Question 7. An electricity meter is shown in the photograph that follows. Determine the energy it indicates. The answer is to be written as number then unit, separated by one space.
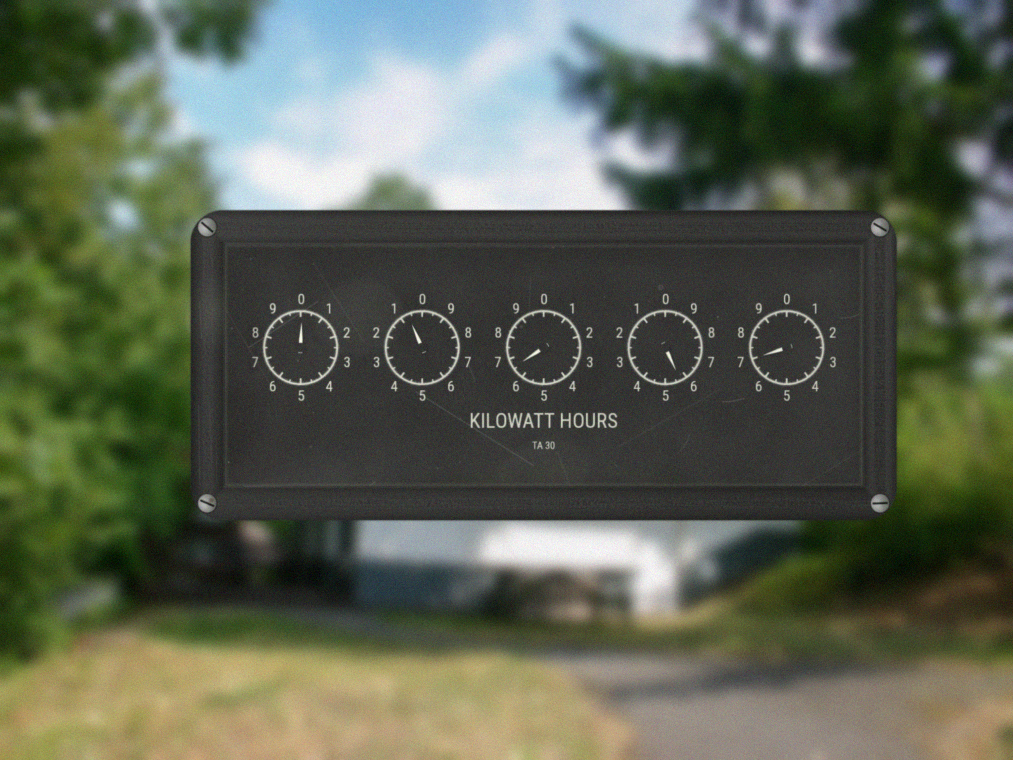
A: 657 kWh
